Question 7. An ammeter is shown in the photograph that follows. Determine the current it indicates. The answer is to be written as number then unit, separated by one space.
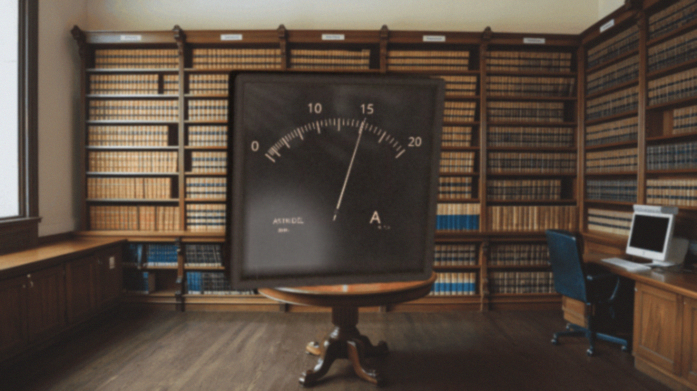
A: 15 A
